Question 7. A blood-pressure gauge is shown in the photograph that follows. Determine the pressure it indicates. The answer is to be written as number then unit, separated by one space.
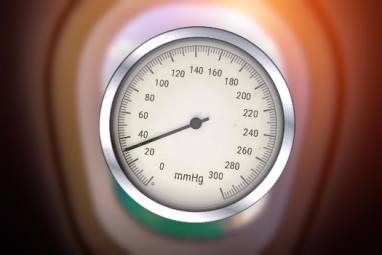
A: 30 mmHg
